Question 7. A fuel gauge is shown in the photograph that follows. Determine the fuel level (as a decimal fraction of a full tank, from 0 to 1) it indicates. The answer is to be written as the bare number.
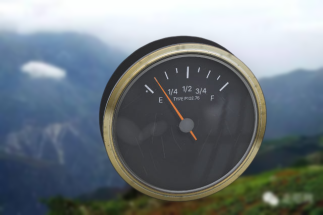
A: 0.125
